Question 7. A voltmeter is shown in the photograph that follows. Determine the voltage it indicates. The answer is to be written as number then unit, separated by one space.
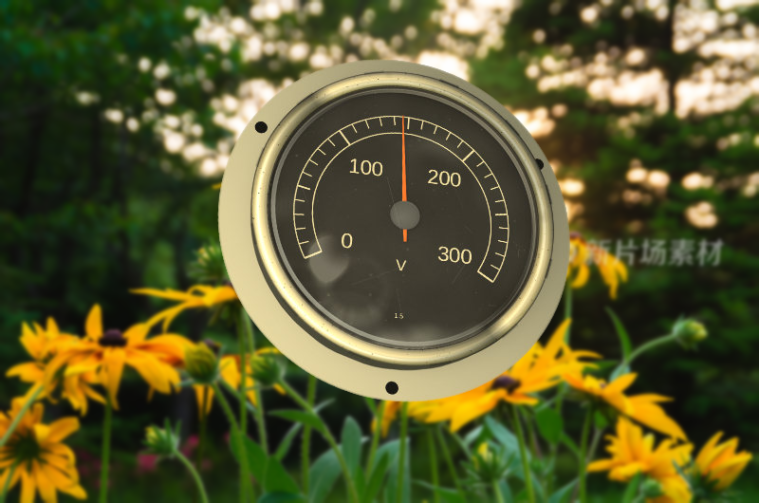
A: 145 V
